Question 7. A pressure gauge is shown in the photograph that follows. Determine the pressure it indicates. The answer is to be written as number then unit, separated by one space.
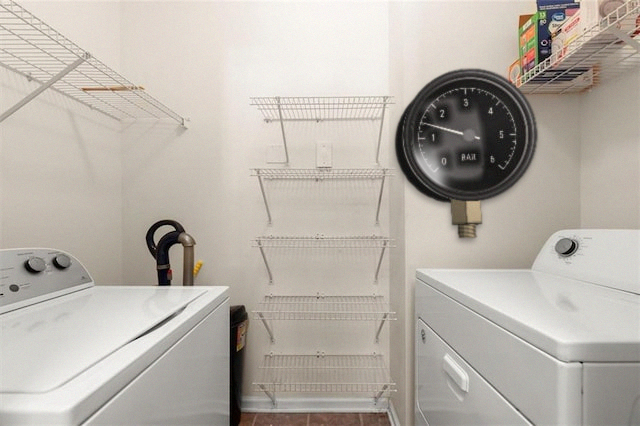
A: 1.4 bar
